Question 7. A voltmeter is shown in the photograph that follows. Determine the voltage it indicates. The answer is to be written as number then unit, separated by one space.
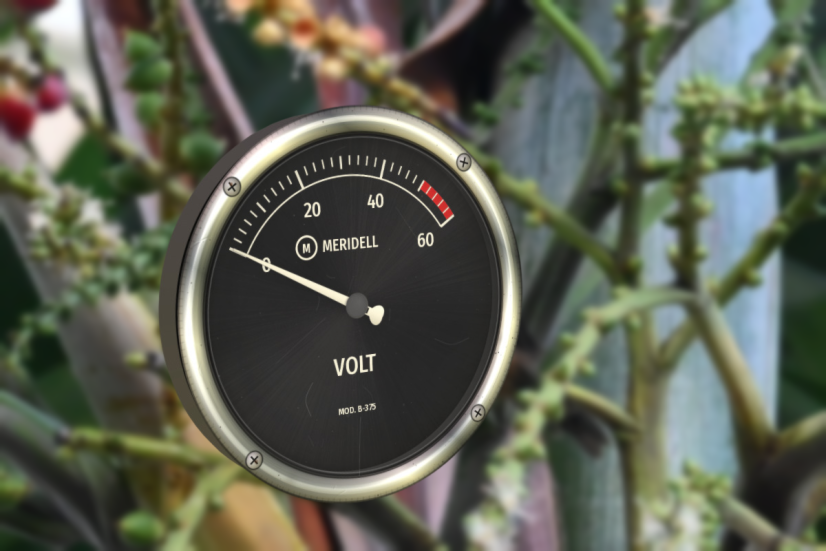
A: 0 V
